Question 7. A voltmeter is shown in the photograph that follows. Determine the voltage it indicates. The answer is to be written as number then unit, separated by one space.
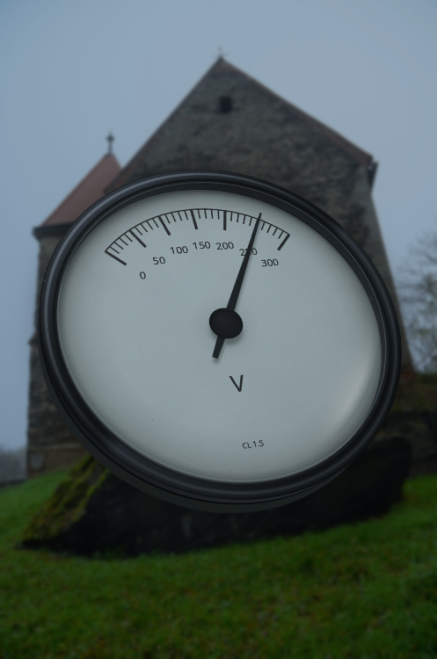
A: 250 V
